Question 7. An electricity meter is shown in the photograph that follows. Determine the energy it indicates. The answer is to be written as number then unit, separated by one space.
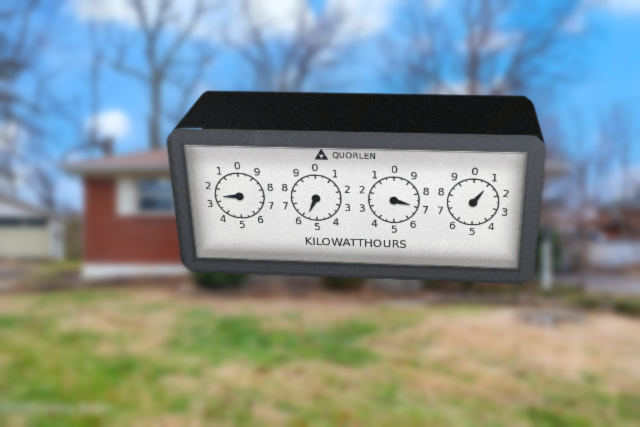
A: 2571 kWh
